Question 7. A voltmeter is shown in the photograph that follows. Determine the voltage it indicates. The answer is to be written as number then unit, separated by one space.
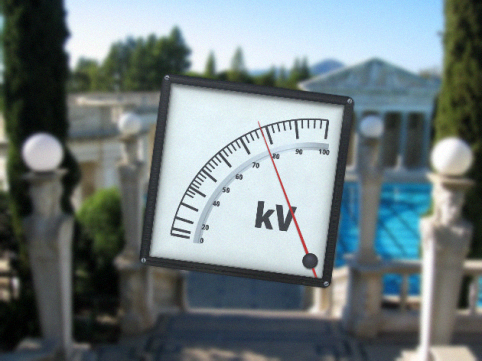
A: 78 kV
